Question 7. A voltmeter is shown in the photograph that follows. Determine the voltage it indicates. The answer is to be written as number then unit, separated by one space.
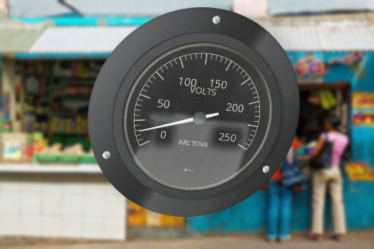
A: 15 V
